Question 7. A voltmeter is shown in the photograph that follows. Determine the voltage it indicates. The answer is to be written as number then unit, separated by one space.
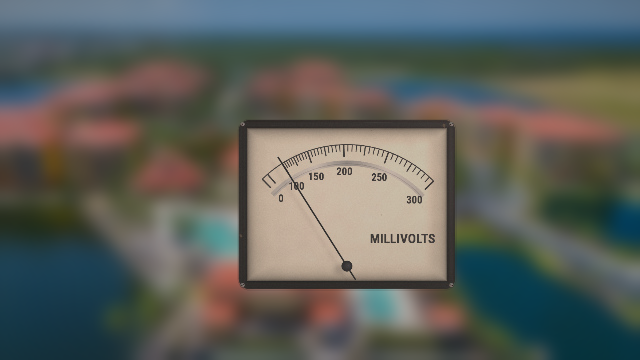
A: 100 mV
